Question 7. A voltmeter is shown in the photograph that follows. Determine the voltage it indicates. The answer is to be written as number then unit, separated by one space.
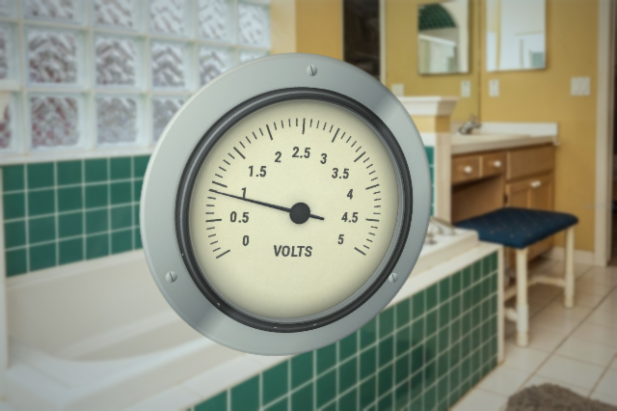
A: 0.9 V
